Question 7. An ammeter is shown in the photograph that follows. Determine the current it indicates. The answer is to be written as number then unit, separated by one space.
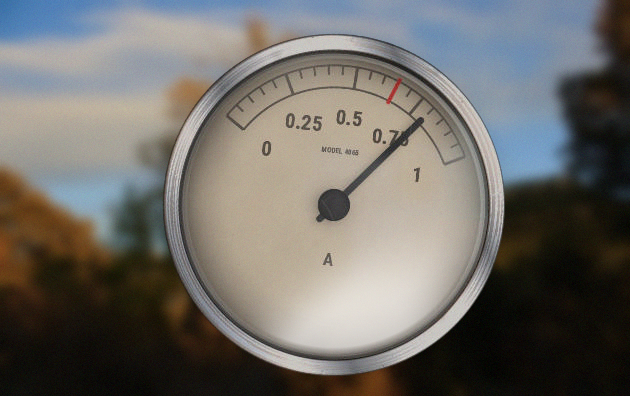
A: 0.8 A
